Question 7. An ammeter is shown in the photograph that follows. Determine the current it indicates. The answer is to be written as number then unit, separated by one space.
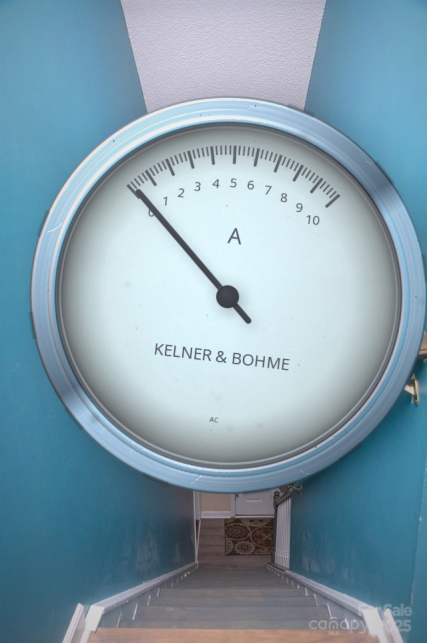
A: 0.2 A
